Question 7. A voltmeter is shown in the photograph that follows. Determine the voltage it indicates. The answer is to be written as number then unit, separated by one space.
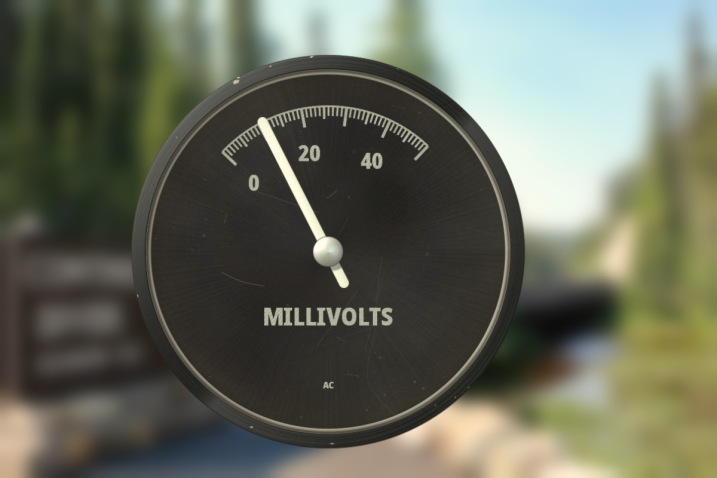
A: 11 mV
